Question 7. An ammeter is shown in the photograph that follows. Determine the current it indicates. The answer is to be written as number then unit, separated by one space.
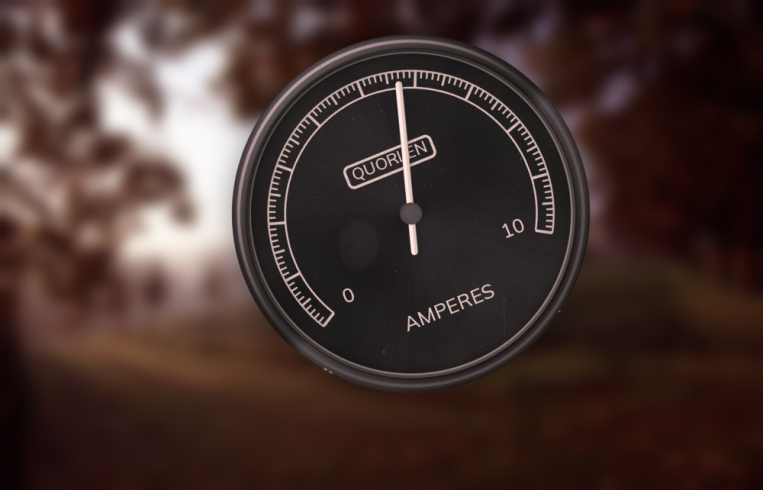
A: 5.7 A
